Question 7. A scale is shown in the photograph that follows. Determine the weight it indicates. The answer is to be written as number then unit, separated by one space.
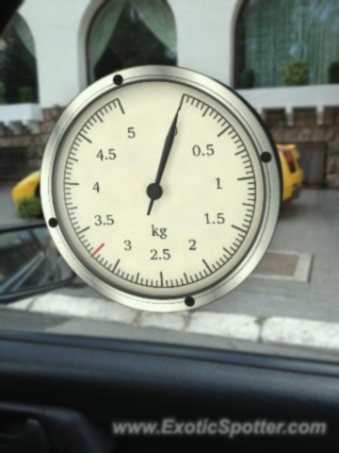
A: 0 kg
